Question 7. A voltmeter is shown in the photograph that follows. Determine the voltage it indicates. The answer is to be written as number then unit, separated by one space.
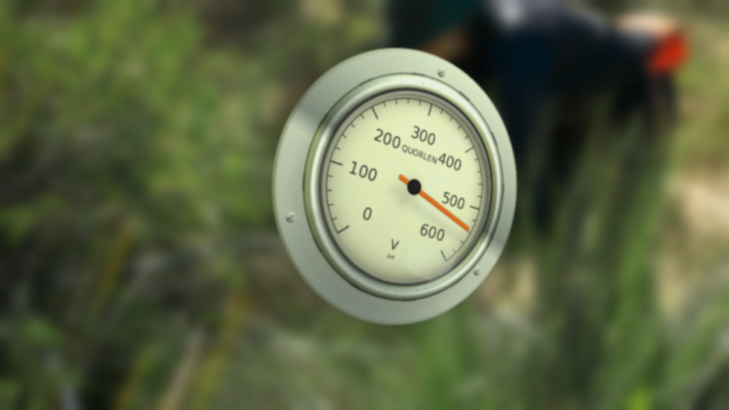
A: 540 V
